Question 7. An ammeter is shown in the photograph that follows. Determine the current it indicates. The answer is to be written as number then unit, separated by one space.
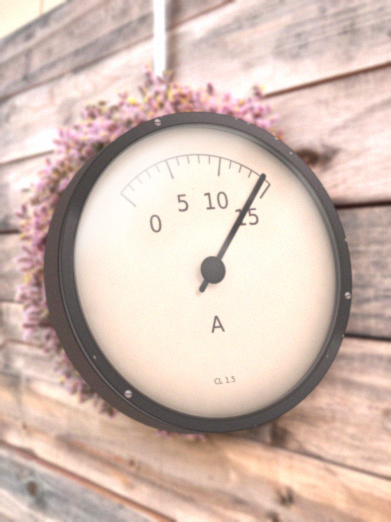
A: 14 A
